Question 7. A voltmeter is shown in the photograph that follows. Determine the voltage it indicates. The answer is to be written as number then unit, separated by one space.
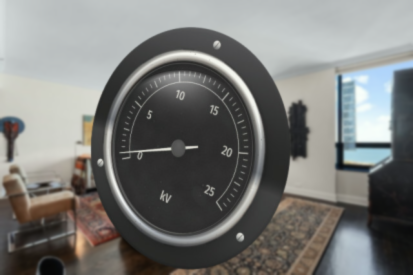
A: 0.5 kV
